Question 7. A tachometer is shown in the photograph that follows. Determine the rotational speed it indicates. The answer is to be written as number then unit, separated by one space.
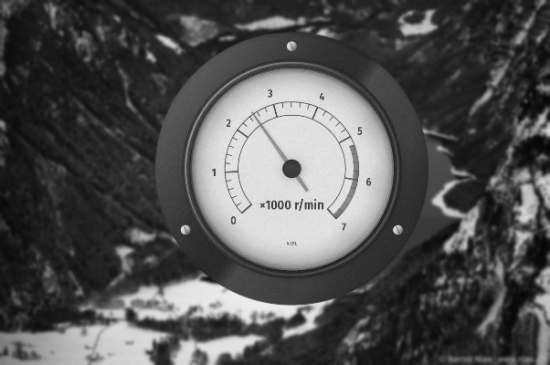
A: 2500 rpm
